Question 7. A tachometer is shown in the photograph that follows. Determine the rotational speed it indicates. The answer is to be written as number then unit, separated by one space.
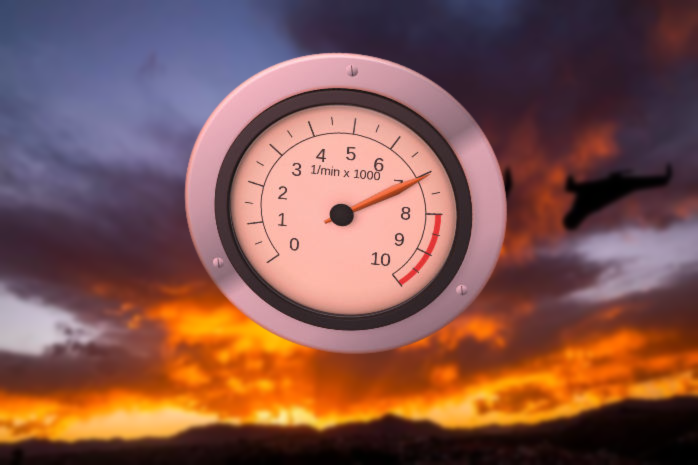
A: 7000 rpm
